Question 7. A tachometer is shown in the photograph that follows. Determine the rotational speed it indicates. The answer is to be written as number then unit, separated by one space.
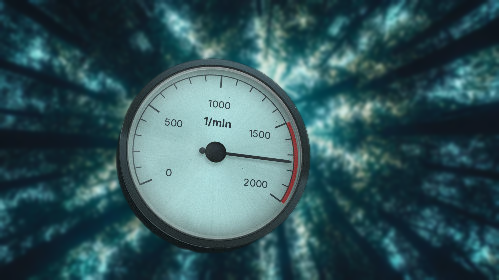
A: 1750 rpm
